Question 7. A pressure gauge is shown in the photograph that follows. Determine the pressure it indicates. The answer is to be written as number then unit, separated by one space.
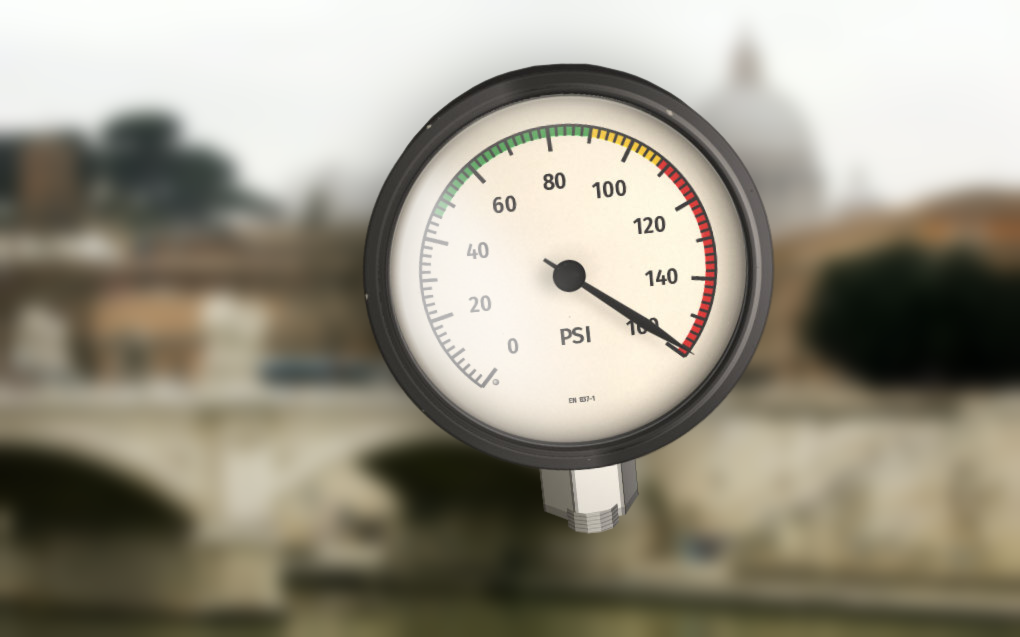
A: 158 psi
